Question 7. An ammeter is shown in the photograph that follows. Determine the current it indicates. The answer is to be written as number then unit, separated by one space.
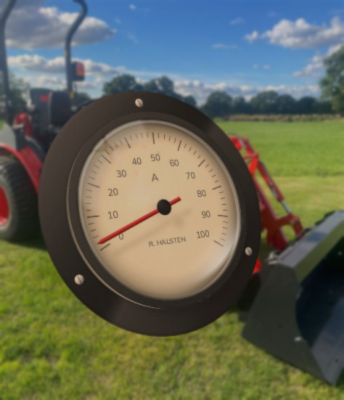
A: 2 A
